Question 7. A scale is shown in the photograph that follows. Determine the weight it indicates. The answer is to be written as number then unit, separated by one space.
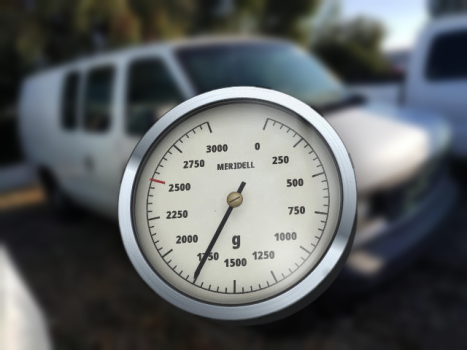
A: 1750 g
